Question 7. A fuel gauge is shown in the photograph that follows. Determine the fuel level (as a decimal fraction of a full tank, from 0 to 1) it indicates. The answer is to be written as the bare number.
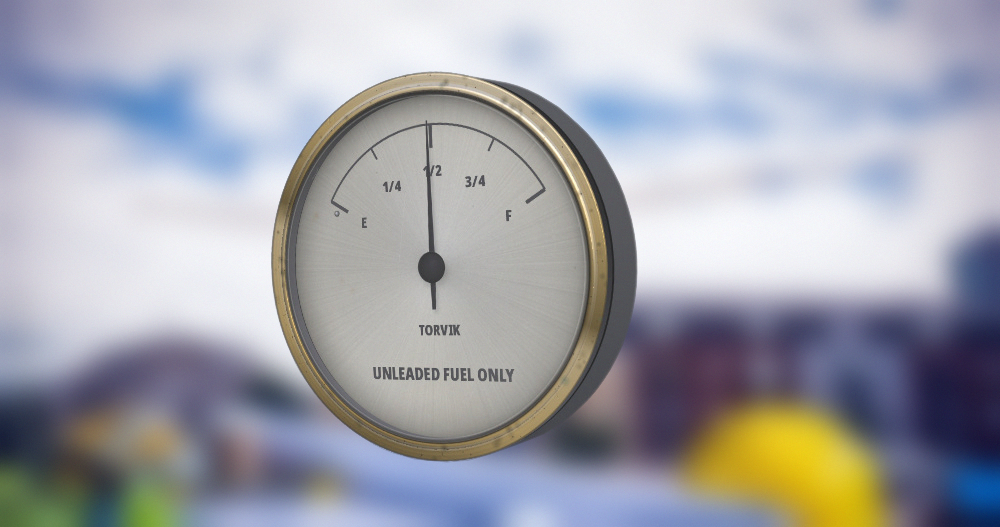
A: 0.5
